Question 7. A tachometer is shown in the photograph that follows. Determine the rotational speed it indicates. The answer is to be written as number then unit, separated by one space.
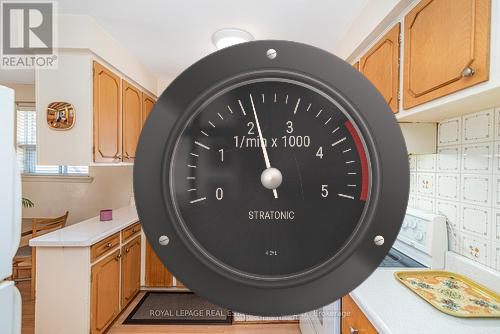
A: 2200 rpm
